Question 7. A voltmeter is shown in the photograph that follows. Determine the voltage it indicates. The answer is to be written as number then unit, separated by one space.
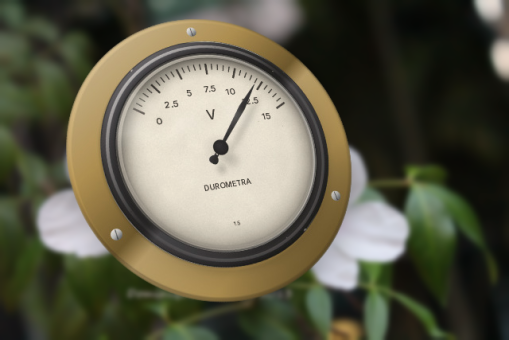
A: 12 V
